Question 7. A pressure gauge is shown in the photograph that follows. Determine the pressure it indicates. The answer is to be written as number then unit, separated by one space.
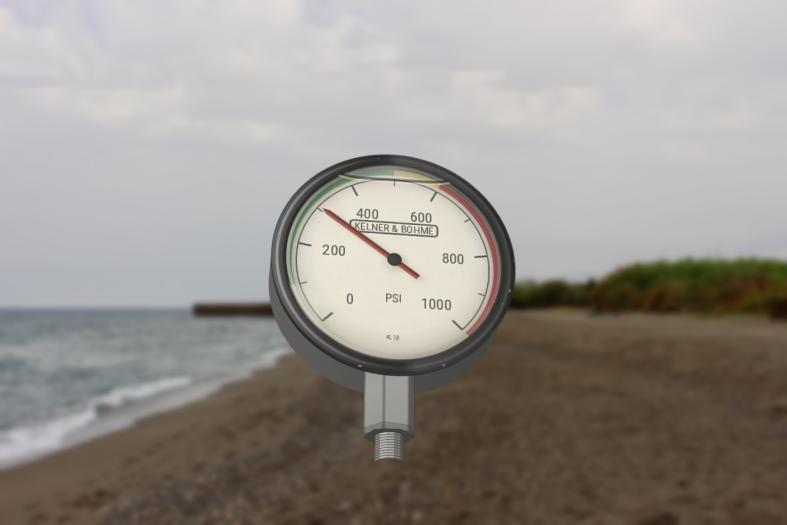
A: 300 psi
